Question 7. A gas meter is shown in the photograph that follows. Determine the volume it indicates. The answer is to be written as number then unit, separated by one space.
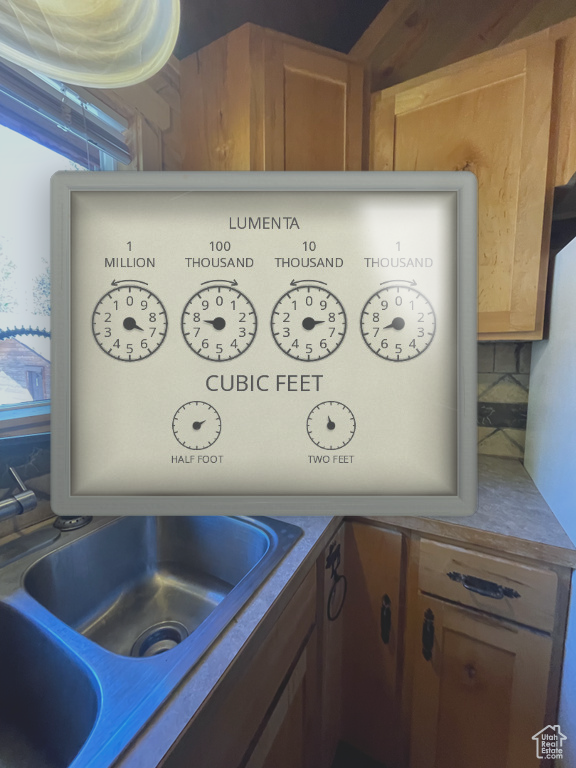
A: 677700 ft³
